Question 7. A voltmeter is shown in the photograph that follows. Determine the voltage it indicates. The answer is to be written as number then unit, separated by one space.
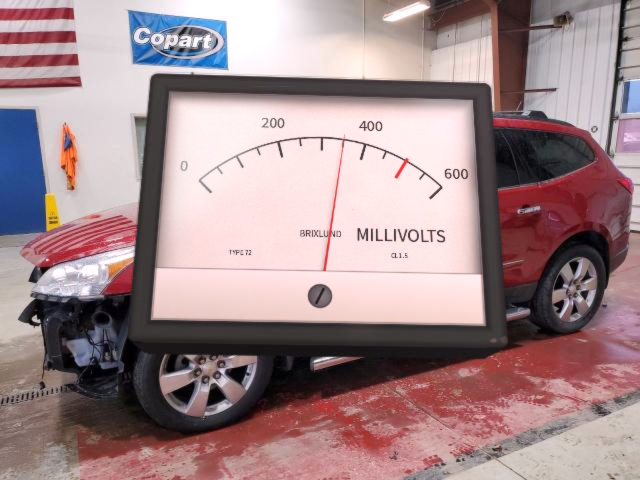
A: 350 mV
